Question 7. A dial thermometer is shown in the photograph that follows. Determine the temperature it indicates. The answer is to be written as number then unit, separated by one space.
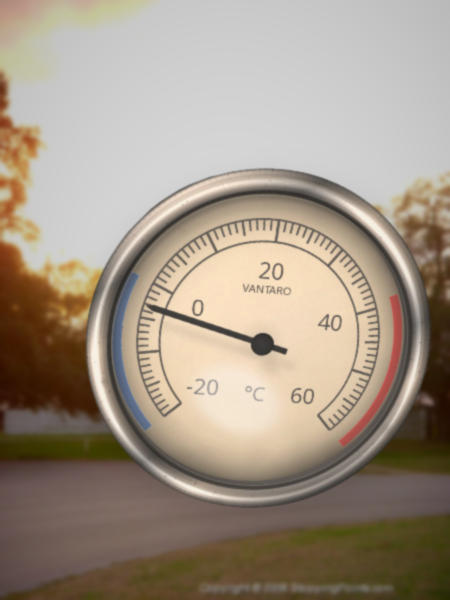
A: -3 °C
